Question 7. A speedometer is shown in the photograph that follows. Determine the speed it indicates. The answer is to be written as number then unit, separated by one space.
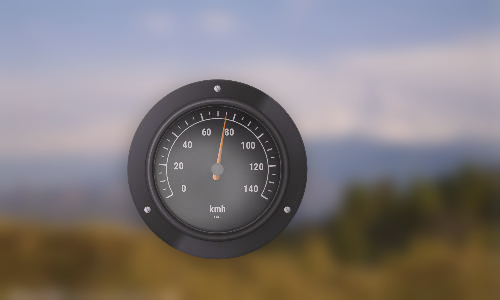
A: 75 km/h
